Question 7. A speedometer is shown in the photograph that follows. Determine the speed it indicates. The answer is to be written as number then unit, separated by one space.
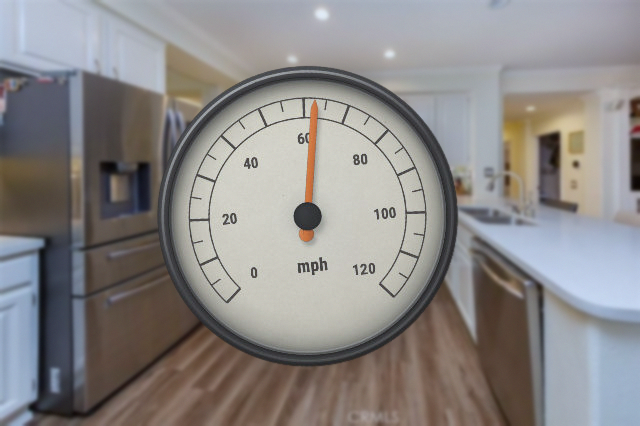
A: 62.5 mph
